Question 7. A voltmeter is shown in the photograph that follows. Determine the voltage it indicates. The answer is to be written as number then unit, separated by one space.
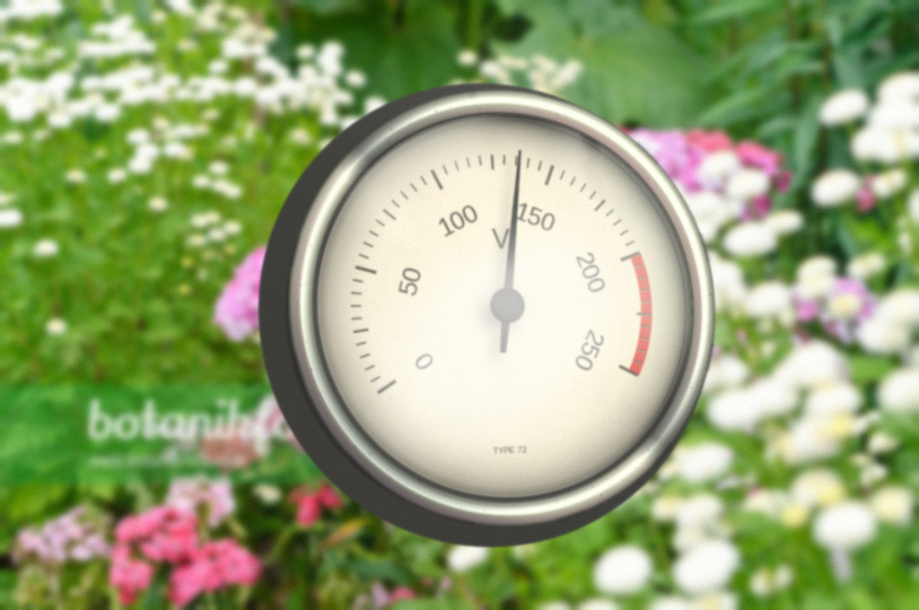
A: 135 V
